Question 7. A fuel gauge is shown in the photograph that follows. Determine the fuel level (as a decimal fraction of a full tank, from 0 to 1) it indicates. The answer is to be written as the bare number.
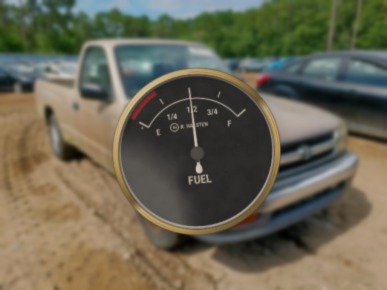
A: 0.5
